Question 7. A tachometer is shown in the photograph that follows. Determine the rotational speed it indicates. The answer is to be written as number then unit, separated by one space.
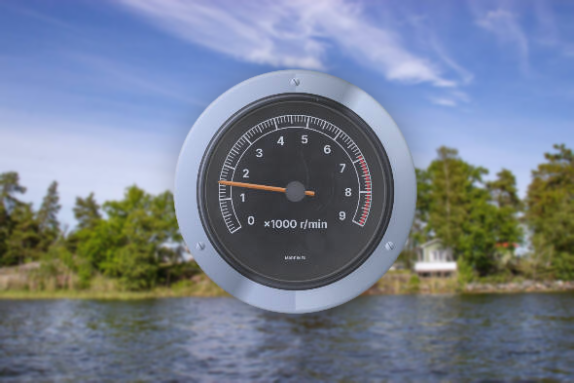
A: 1500 rpm
